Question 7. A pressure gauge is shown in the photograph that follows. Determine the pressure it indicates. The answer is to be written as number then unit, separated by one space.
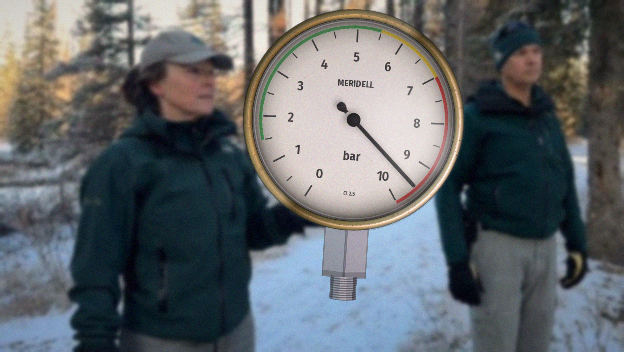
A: 9.5 bar
